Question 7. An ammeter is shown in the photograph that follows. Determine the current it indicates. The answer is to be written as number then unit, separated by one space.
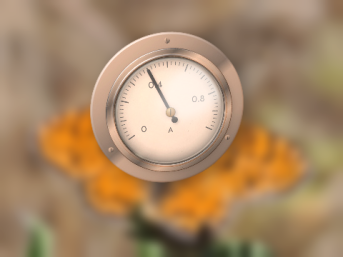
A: 0.4 A
